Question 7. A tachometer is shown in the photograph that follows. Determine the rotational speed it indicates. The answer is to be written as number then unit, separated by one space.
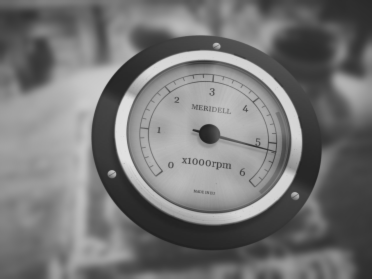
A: 5200 rpm
